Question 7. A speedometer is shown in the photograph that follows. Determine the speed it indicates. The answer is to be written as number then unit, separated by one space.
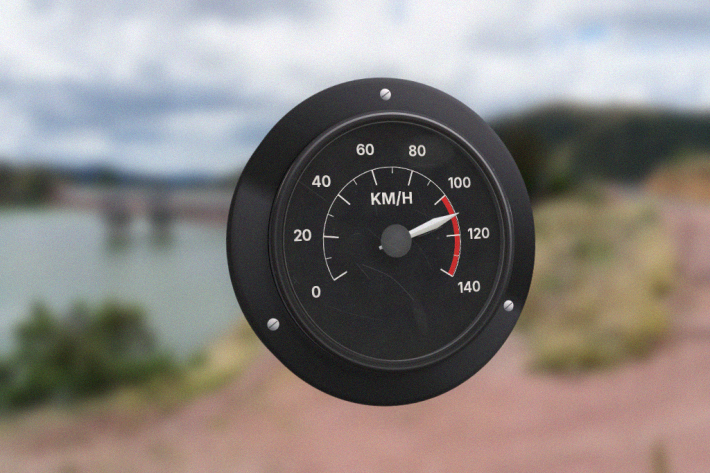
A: 110 km/h
